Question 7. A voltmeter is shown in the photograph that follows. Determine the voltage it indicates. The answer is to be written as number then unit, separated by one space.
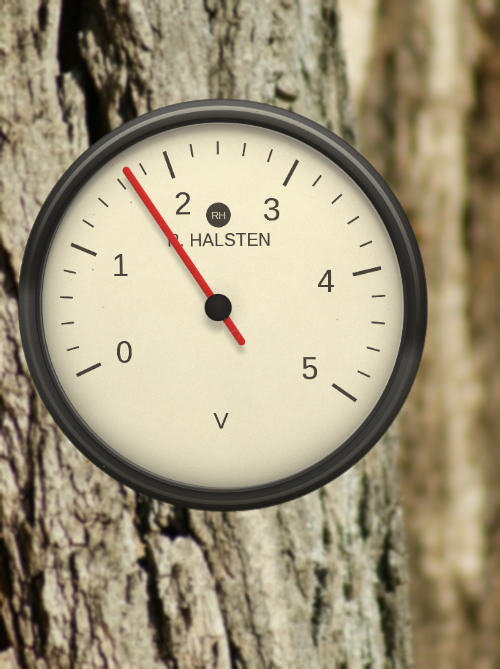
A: 1.7 V
